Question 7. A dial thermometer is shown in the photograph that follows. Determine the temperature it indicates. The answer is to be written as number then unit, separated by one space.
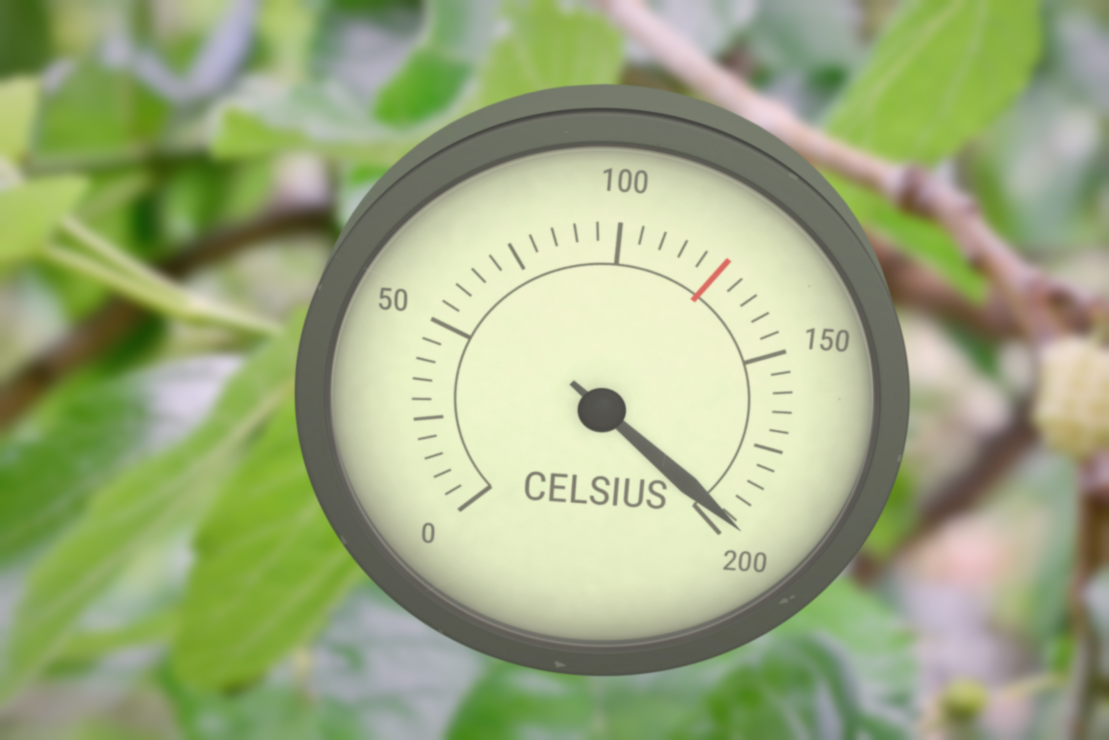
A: 195 °C
